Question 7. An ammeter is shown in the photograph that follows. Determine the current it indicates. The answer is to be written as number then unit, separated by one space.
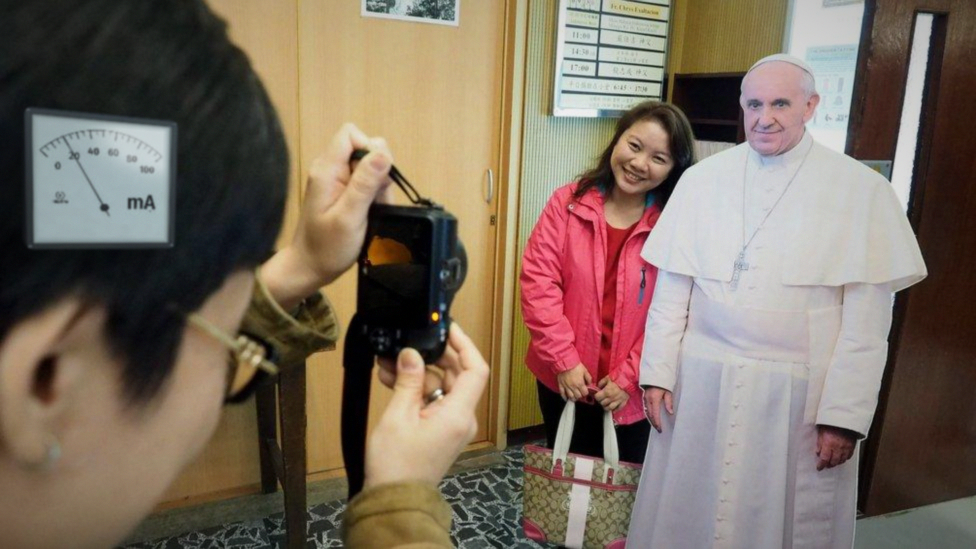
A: 20 mA
